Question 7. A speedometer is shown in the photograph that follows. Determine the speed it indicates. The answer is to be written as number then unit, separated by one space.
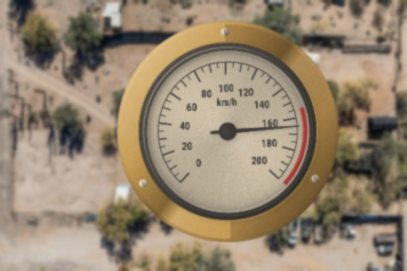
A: 165 km/h
